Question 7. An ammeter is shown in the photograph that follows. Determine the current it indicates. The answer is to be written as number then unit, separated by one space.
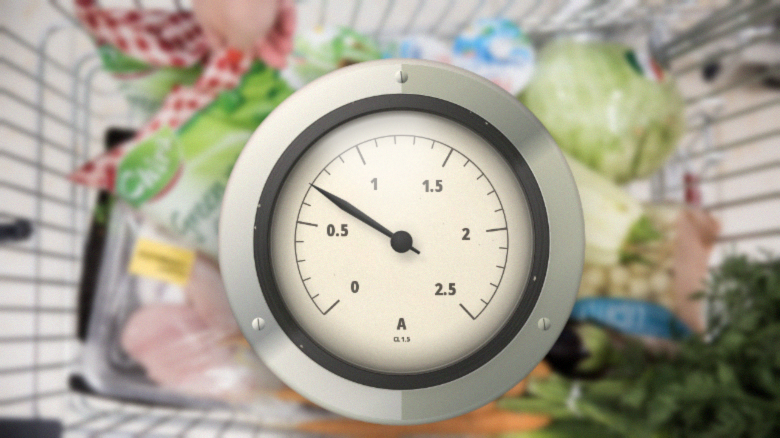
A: 0.7 A
